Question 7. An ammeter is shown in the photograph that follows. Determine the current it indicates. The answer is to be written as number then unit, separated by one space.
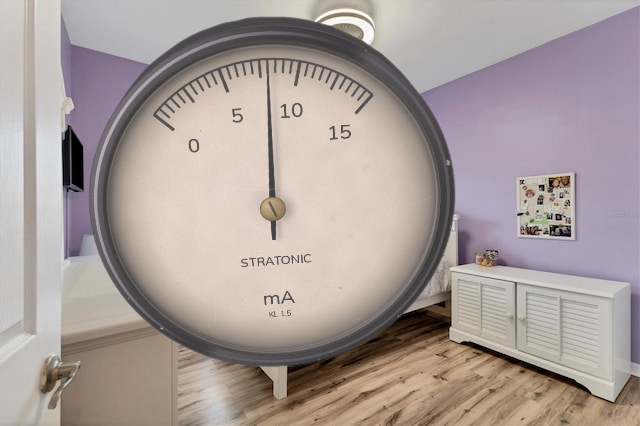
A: 8 mA
